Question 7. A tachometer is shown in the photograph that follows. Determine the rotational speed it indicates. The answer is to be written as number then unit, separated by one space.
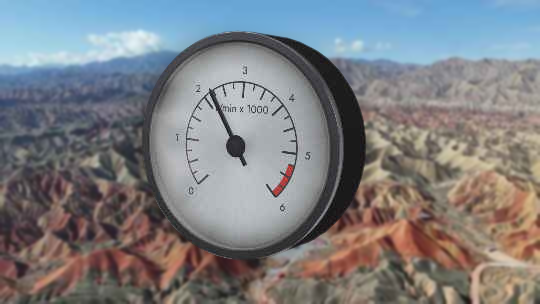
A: 2250 rpm
